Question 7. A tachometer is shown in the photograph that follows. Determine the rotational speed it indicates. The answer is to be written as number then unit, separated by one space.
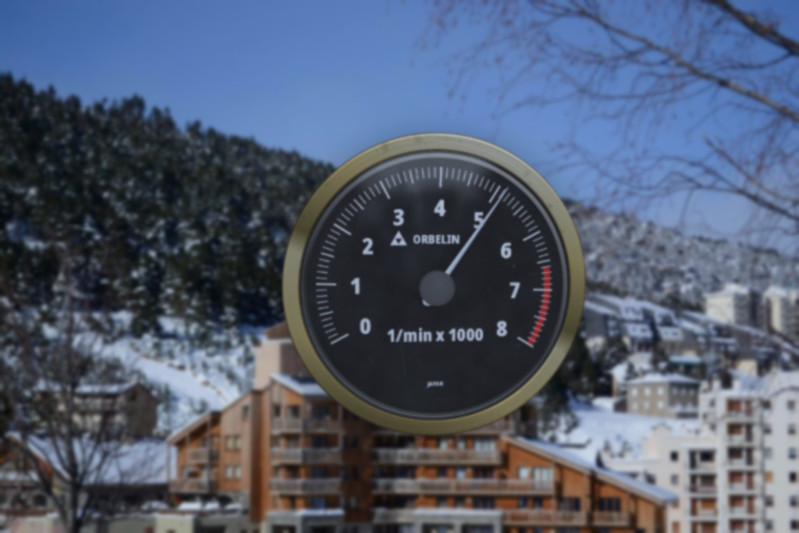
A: 5100 rpm
